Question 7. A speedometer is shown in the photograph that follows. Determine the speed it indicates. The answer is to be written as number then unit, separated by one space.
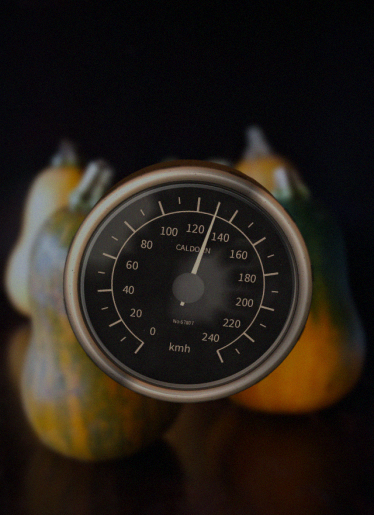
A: 130 km/h
